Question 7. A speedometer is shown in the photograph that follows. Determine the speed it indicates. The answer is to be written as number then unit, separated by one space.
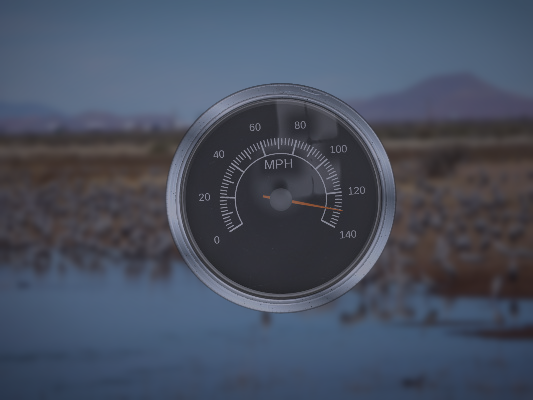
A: 130 mph
